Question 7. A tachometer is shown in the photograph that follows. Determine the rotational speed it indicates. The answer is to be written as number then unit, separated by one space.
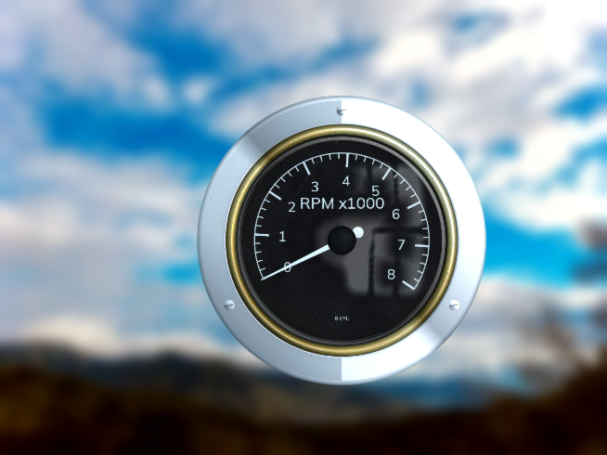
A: 0 rpm
